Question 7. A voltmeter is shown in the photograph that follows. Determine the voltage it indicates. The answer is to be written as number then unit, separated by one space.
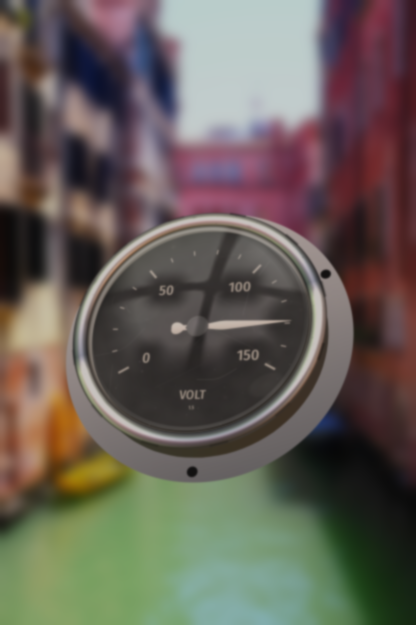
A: 130 V
